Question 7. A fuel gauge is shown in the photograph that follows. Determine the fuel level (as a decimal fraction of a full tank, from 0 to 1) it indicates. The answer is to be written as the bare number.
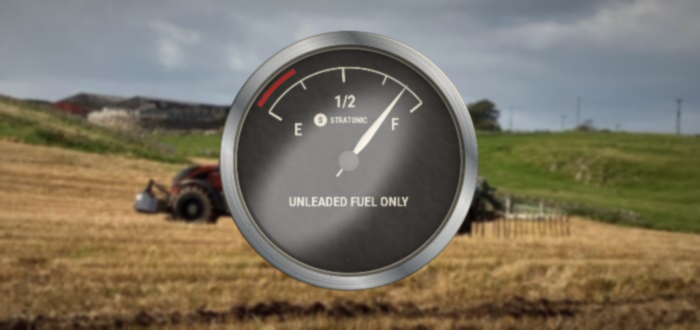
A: 0.875
